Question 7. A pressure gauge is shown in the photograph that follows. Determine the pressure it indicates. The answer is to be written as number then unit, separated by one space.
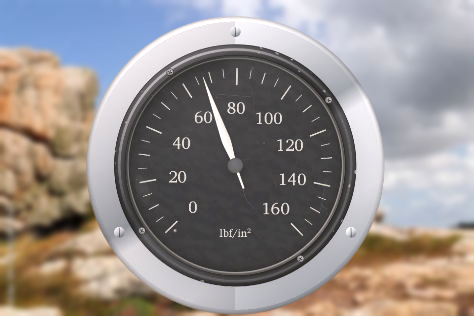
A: 67.5 psi
